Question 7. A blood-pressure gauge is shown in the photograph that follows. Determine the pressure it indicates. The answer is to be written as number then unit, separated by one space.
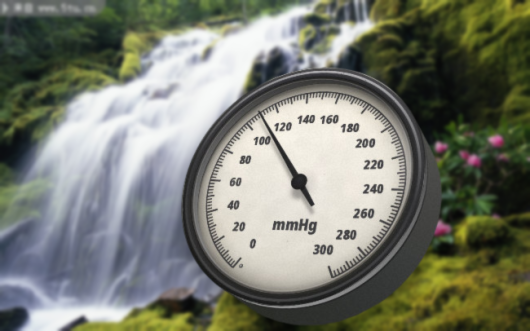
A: 110 mmHg
